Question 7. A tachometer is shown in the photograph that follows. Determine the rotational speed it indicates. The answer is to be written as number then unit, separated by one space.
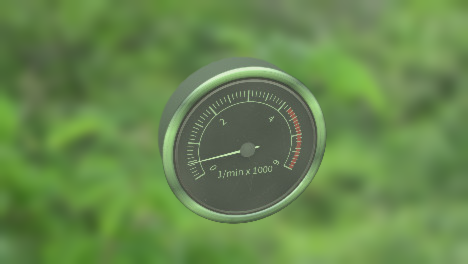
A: 500 rpm
